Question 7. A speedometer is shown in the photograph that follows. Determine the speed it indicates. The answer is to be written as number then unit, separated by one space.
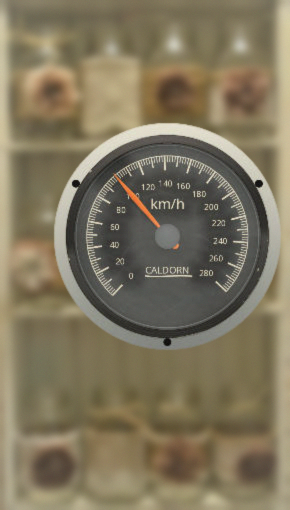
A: 100 km/h
